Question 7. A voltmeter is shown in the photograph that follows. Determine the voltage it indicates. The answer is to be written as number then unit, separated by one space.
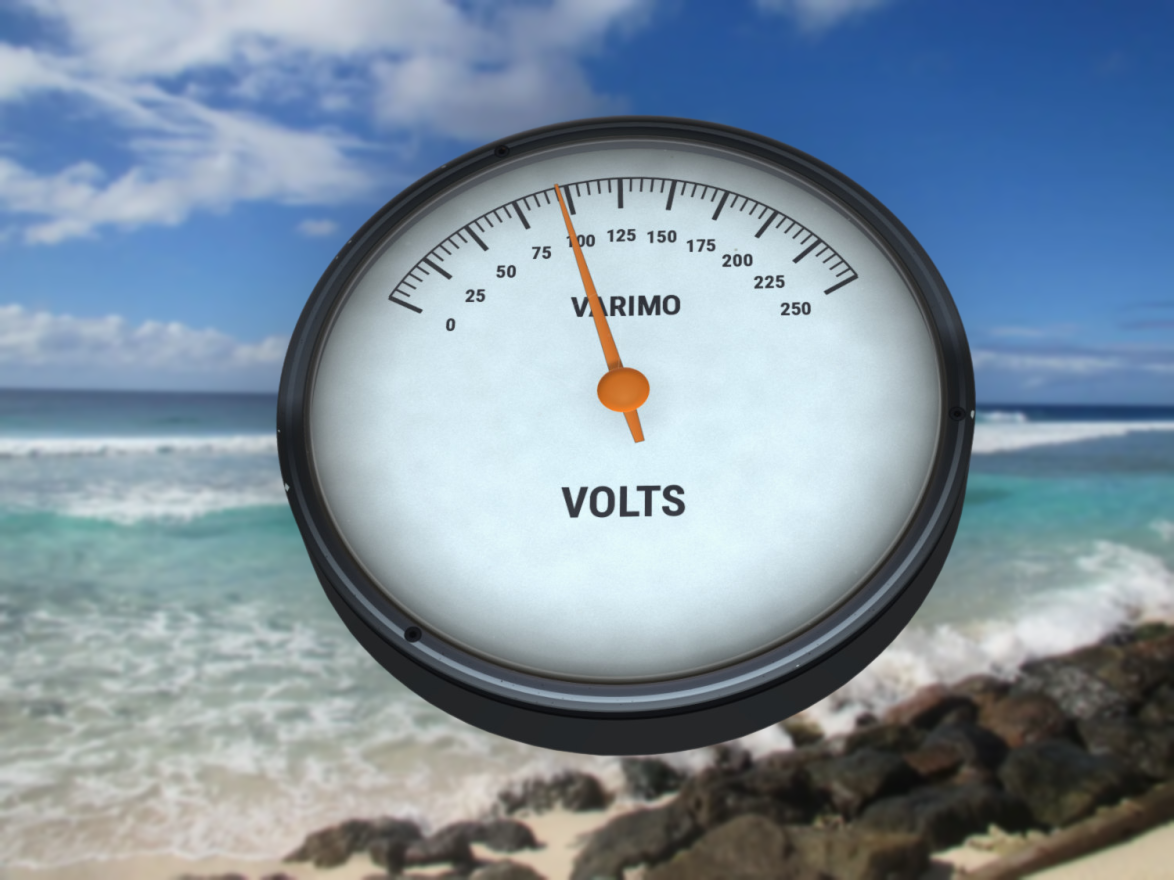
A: 95 V
